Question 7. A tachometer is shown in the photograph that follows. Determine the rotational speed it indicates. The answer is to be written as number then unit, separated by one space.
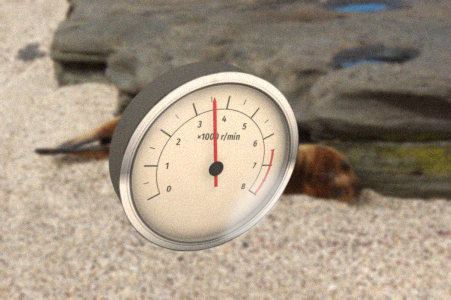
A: 3500 rpm
